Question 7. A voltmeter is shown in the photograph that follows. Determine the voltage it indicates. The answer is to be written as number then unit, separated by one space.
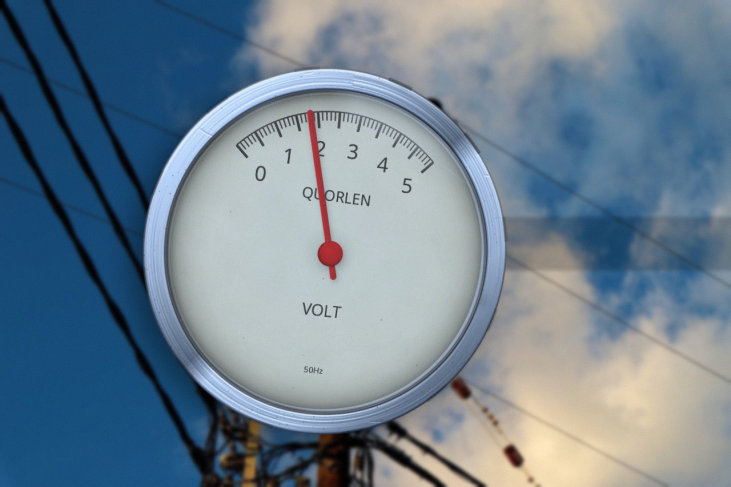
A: 1.8 V
